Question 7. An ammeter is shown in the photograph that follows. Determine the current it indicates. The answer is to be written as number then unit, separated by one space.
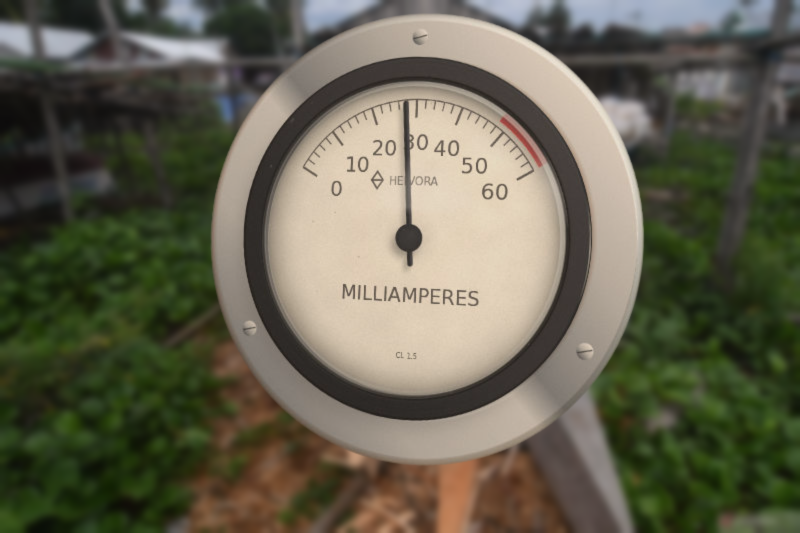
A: 28 mA
